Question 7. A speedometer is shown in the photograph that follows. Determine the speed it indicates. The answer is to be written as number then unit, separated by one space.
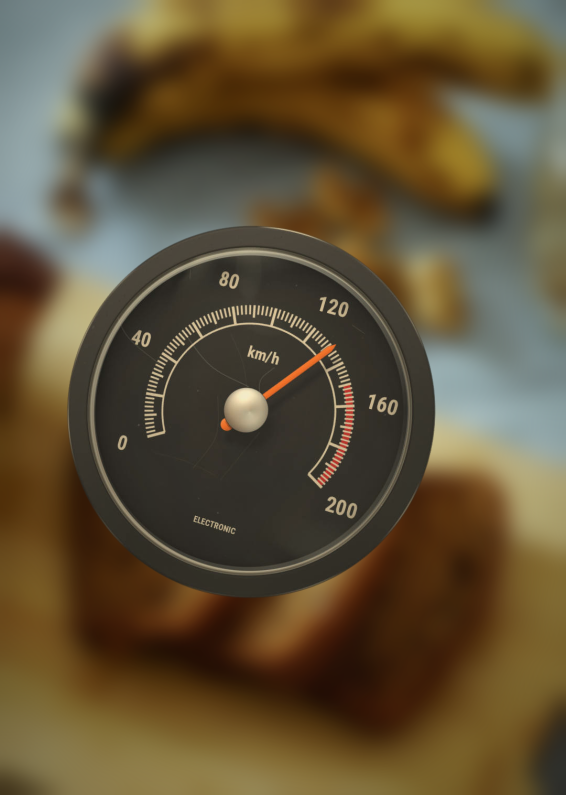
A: 132 km/h
